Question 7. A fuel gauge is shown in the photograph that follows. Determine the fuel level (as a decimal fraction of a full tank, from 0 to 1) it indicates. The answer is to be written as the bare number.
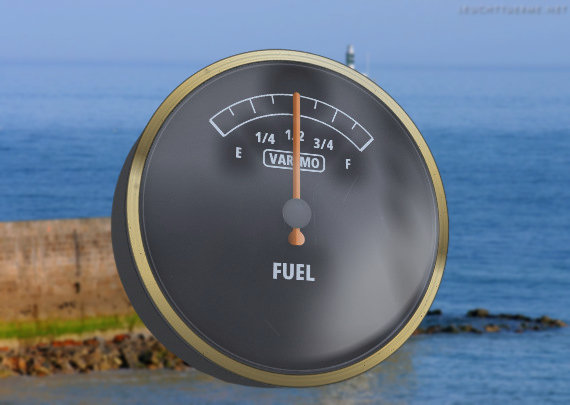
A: 0.5
